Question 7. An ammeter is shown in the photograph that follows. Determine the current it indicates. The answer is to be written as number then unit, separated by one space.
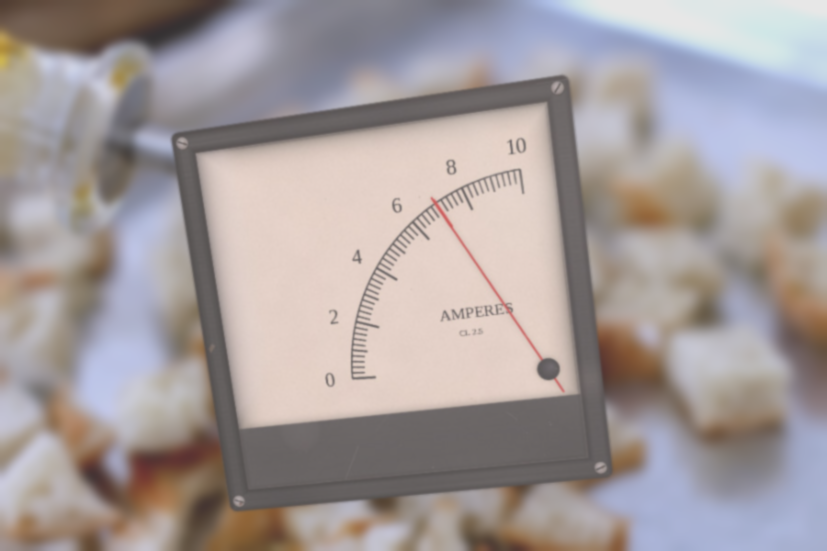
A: 7 A
